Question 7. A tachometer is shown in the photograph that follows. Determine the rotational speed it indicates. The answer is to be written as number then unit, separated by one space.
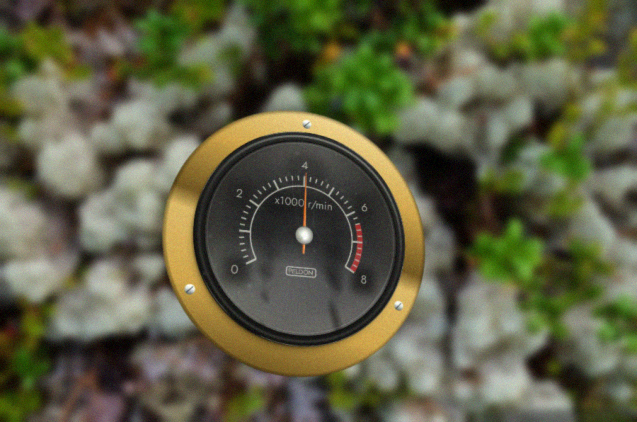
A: 4000 rpm
